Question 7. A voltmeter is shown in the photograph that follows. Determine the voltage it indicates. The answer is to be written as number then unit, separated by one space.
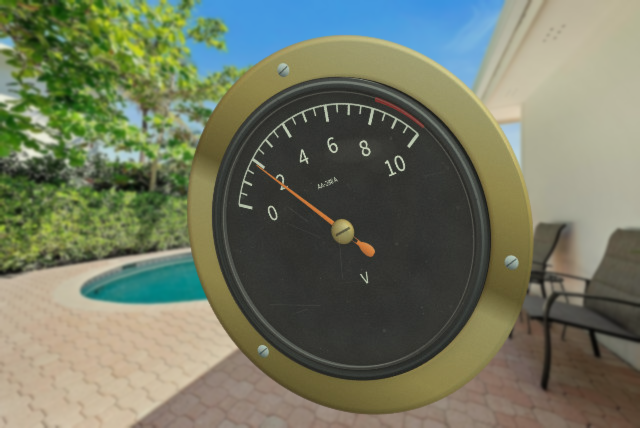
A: 2 V
